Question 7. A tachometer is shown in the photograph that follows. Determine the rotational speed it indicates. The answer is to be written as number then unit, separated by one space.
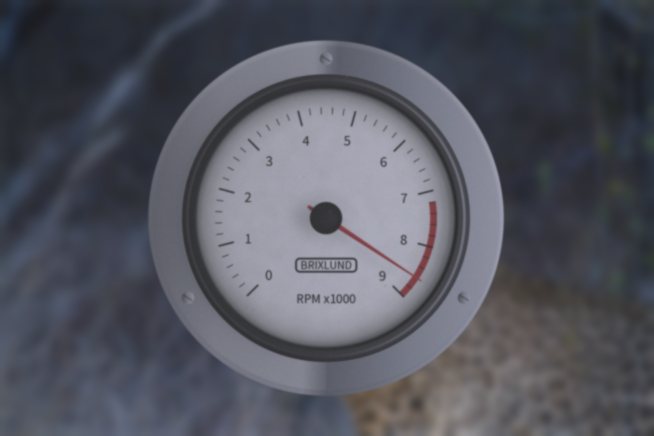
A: 8600 rpm
